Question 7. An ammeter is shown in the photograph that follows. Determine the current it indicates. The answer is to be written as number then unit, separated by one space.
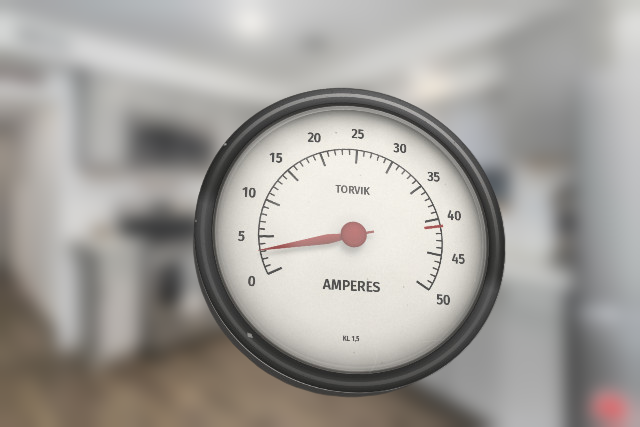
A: 3 A
